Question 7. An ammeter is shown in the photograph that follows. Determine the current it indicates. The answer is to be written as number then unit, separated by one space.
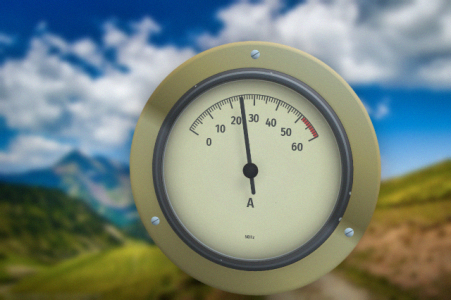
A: 25 A
